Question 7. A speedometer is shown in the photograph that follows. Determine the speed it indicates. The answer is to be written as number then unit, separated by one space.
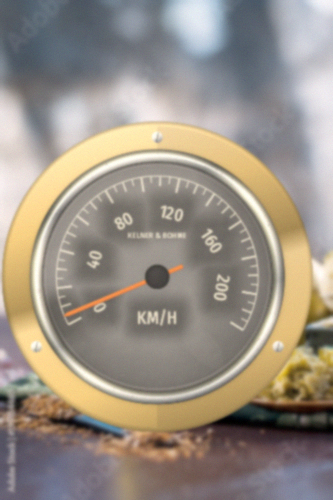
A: 5 km/h
